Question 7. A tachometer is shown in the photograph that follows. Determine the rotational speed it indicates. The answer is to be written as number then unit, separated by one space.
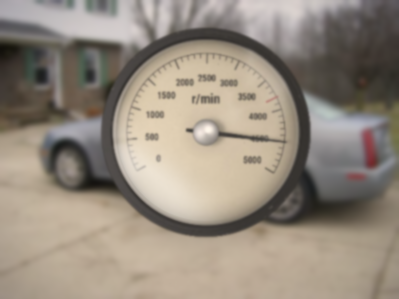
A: 4500 rpm
